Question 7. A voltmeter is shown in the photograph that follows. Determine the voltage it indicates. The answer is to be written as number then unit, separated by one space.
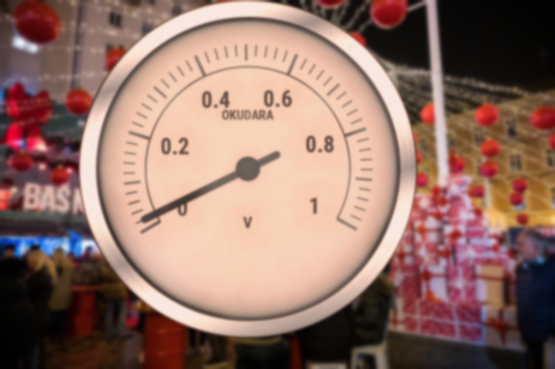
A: 0.02 V
